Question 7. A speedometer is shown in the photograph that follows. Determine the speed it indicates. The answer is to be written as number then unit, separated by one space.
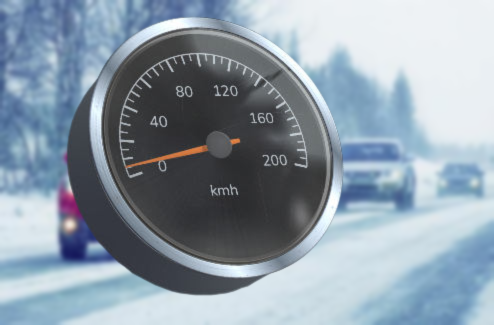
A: 5 km/h
